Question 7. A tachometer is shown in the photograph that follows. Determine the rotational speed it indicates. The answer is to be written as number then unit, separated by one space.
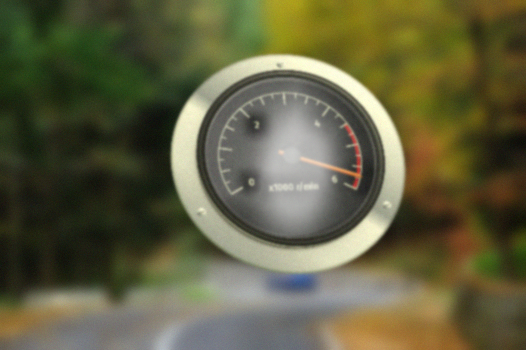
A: 5750 rpm
